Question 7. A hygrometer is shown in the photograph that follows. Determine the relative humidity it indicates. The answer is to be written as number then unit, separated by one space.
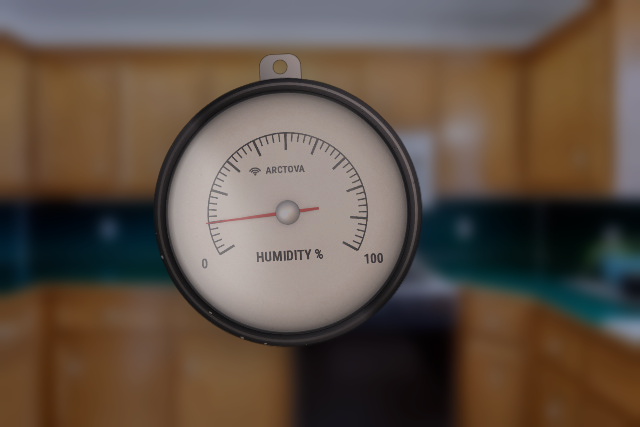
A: 10 %
